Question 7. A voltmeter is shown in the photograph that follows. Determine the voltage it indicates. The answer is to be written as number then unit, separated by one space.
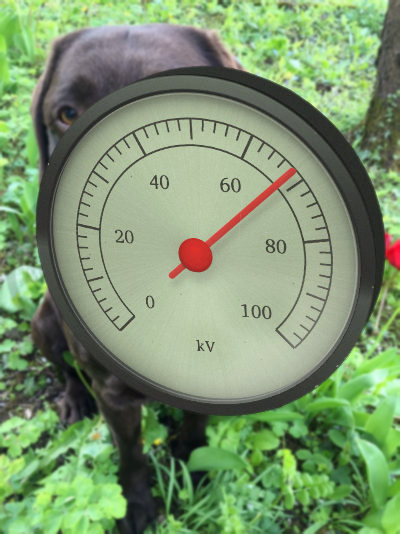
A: 68 kV
